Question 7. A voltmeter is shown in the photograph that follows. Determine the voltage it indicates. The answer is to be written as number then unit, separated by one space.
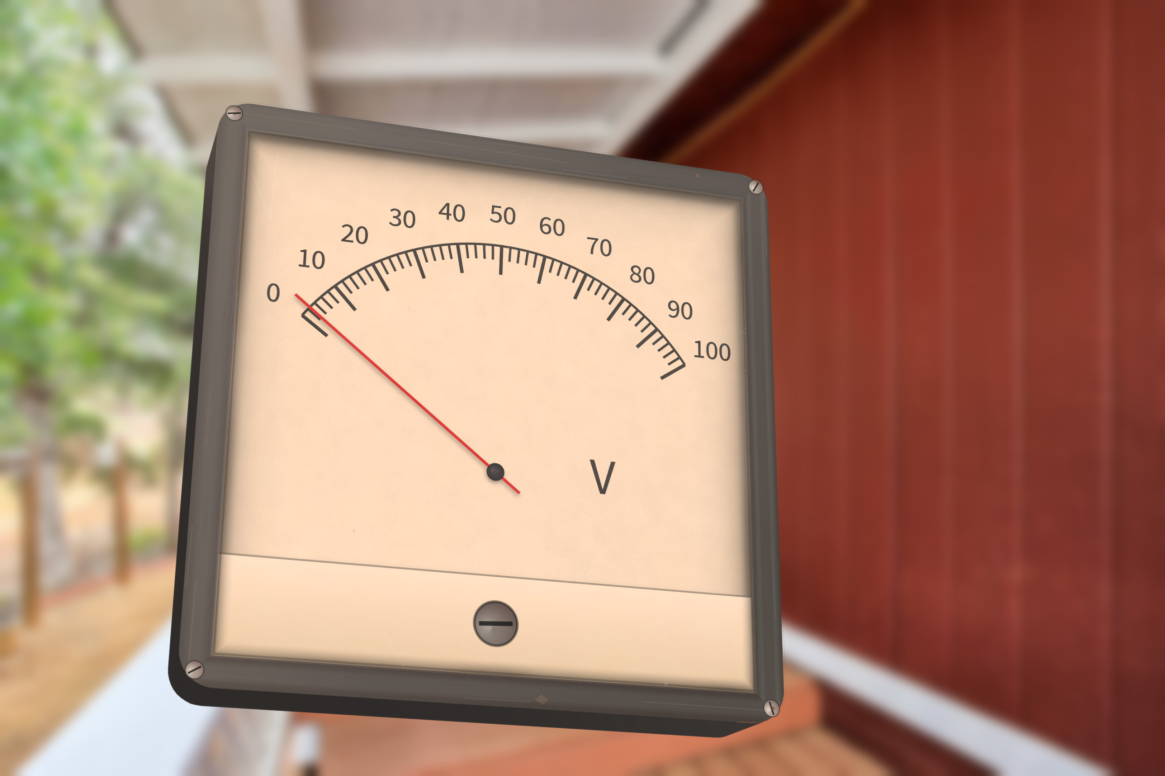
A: 2 V
